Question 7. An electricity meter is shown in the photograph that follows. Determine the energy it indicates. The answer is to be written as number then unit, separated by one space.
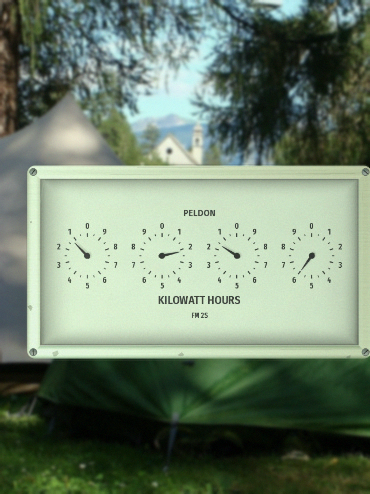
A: 1216 kWh
